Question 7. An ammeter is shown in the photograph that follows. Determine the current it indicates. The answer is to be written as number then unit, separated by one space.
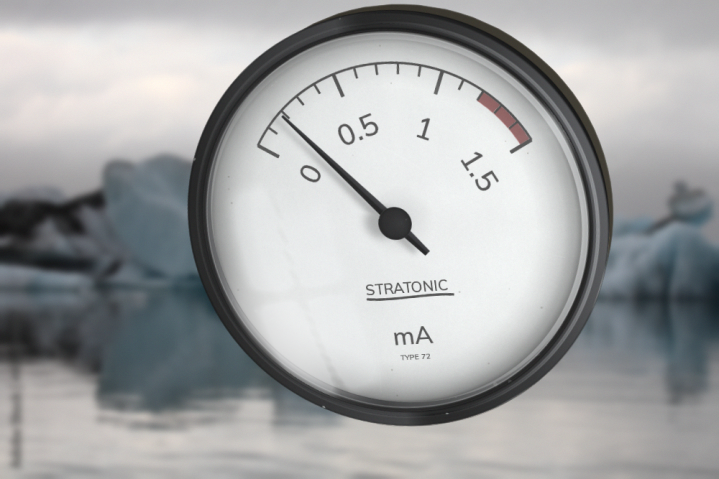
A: 0.2 mA
